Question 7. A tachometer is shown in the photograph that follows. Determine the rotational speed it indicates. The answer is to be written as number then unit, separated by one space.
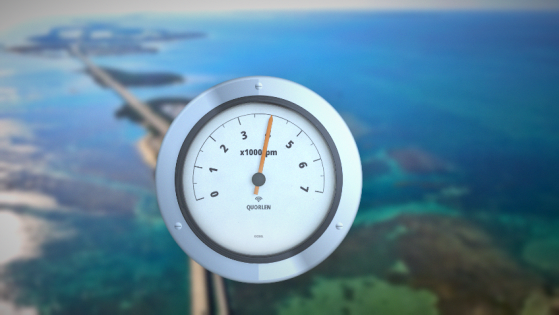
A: 4000 rpm
